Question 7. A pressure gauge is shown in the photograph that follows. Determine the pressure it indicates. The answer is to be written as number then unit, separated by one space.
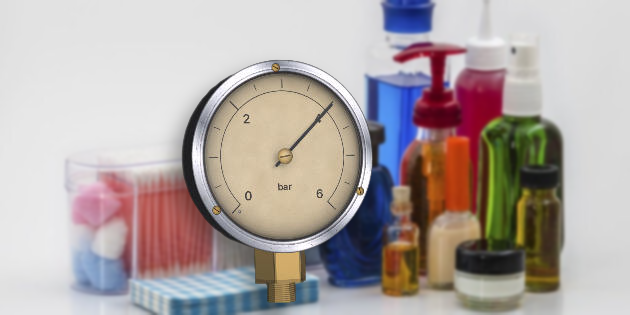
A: 4 bar
